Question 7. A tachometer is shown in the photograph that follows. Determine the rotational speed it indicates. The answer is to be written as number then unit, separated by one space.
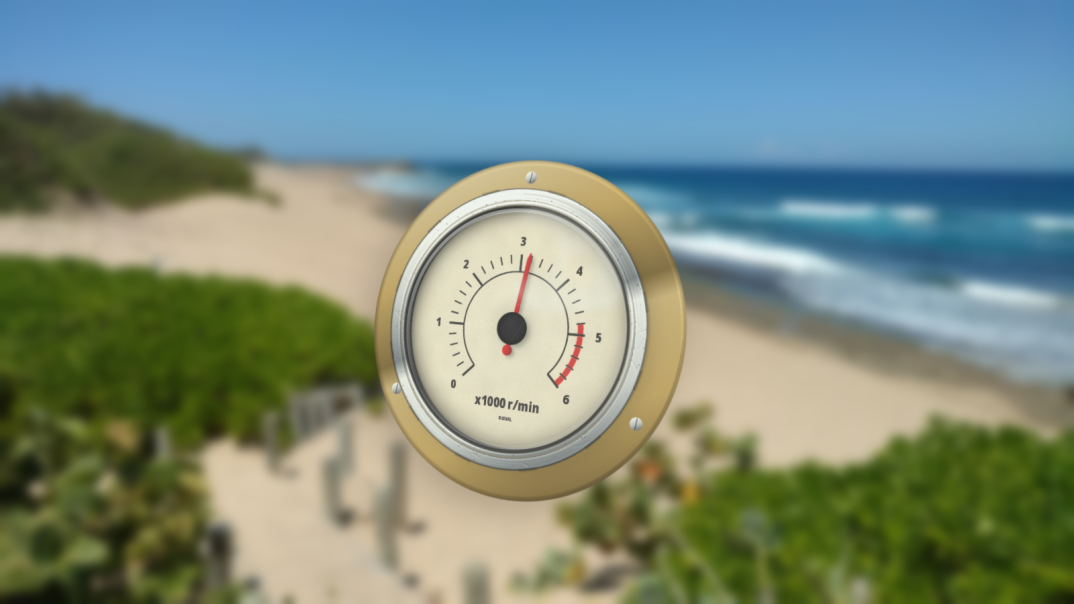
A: 3200 rpm
